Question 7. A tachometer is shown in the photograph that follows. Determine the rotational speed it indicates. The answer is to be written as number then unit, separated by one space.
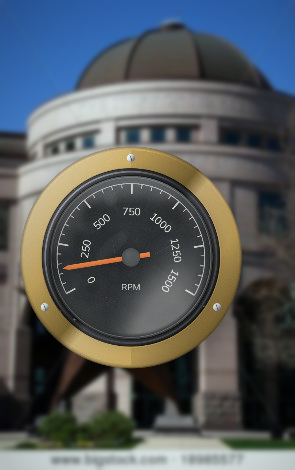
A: 125 rpm
